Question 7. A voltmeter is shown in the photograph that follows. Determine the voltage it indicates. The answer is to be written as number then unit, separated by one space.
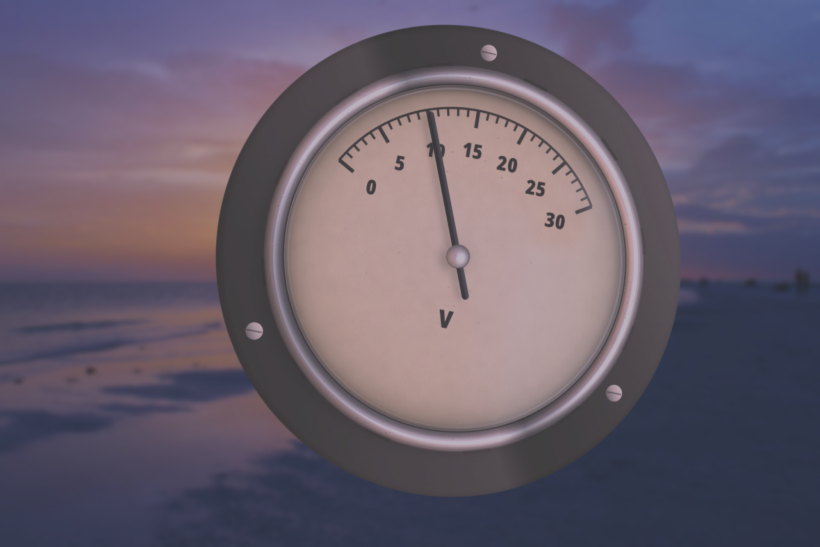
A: 10 V
